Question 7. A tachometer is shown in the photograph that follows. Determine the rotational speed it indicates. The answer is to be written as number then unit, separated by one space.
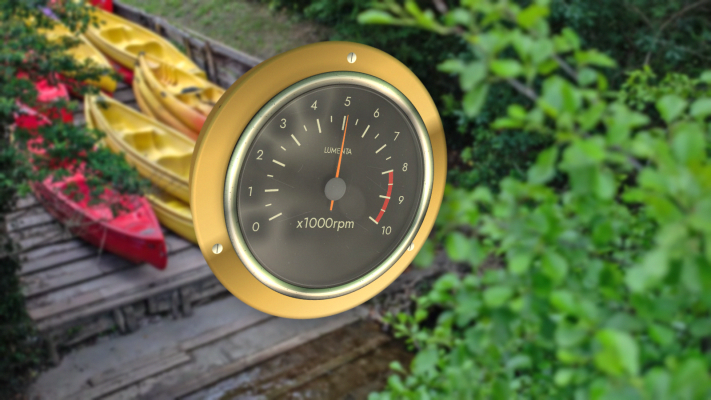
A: 5000 rpm
